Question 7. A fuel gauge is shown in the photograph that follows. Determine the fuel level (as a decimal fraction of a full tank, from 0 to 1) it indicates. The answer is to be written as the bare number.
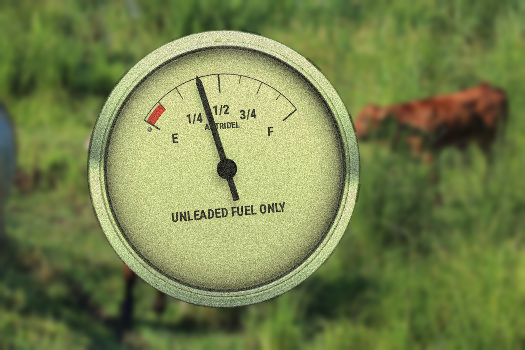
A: 0.375
